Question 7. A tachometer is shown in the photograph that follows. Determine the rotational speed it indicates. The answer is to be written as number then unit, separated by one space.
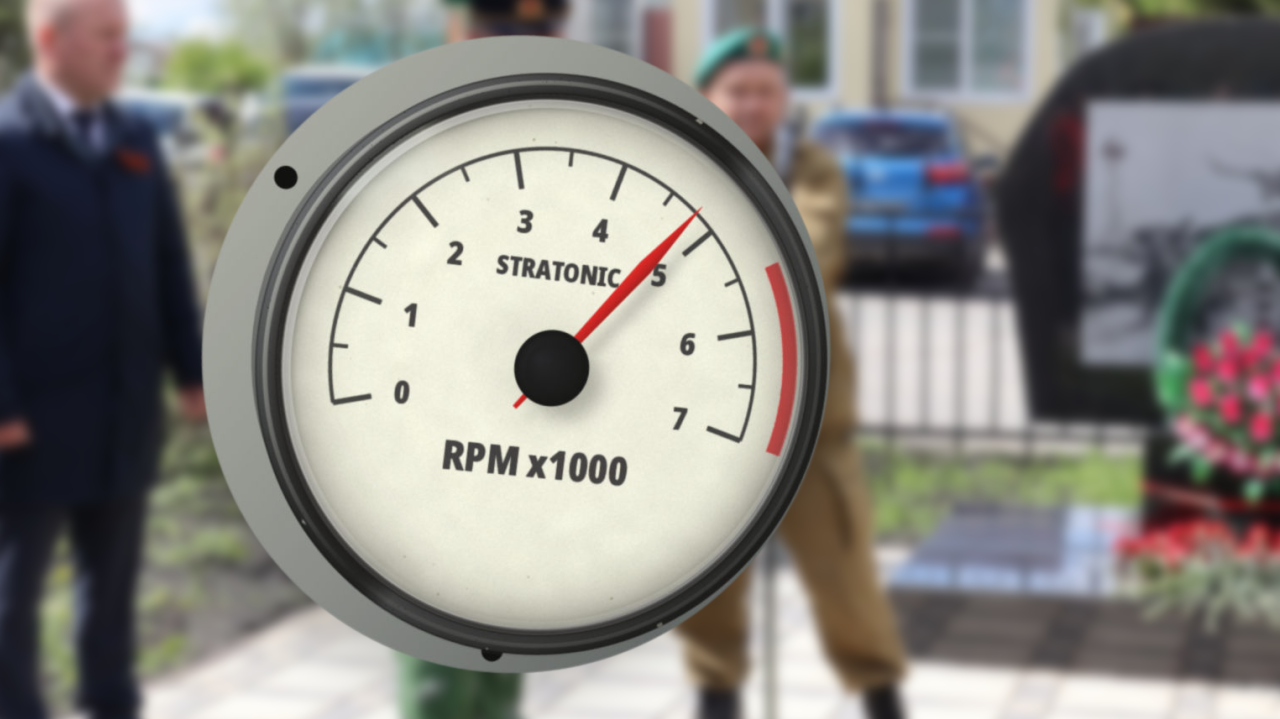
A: 4750 rpm
